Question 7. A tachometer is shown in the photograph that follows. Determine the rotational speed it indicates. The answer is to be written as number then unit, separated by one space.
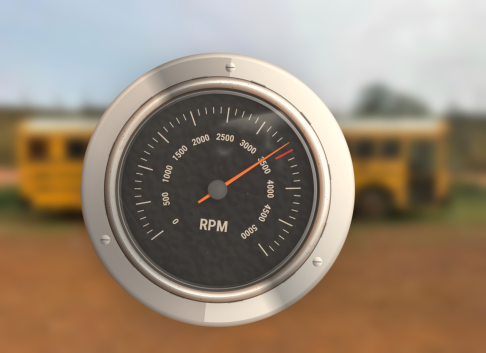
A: 3400 rpm
